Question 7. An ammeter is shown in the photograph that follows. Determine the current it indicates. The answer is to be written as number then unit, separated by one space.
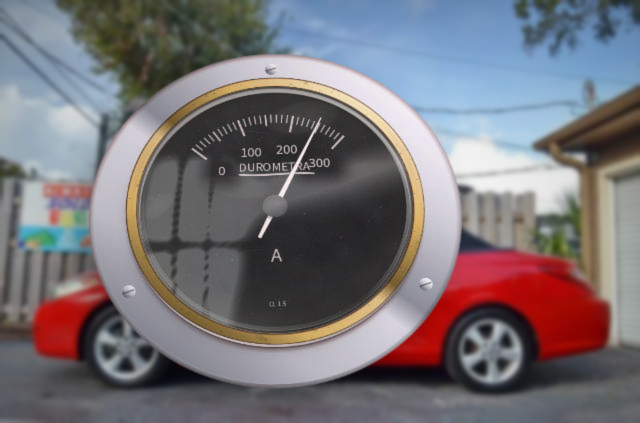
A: 250 A
